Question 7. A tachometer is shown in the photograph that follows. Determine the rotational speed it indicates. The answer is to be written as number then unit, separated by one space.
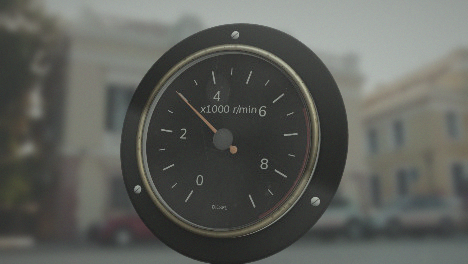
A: 3000 rpm
